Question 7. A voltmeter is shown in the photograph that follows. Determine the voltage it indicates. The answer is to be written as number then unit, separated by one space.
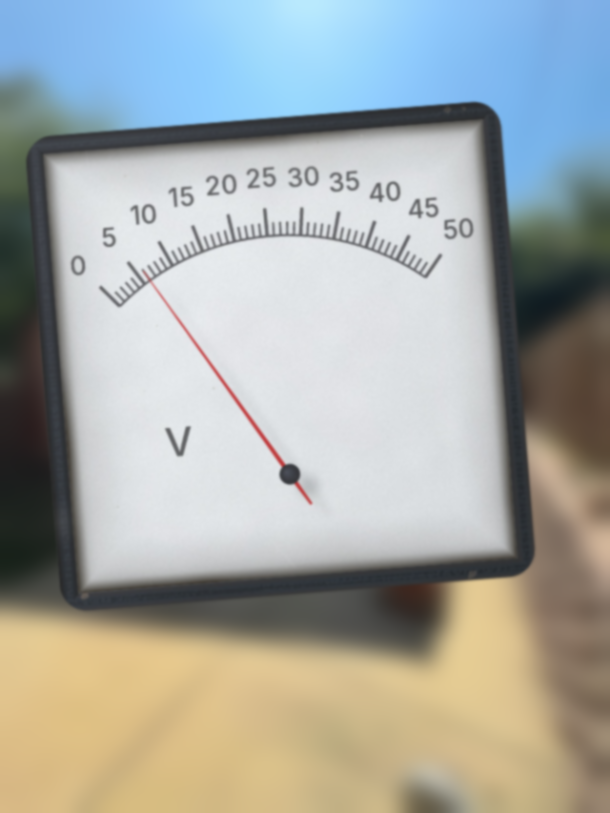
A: 6 V
